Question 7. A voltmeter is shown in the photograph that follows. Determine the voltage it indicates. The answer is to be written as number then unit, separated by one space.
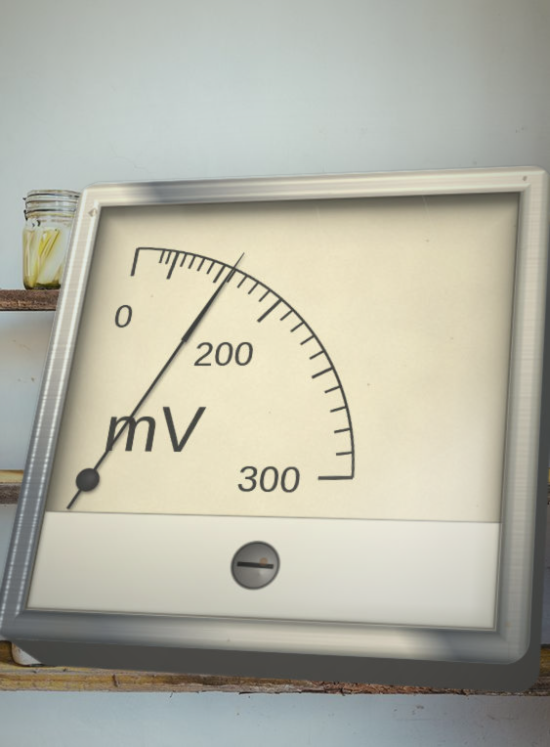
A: 160 mV
